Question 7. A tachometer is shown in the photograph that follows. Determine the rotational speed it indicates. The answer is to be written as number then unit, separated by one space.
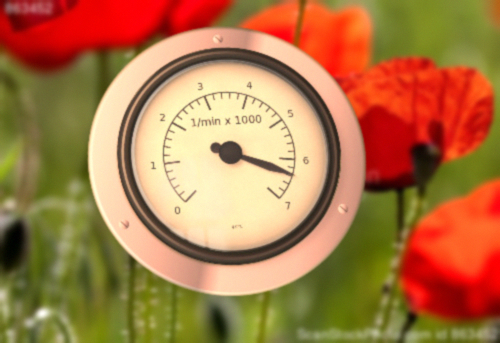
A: 6400 rpm
